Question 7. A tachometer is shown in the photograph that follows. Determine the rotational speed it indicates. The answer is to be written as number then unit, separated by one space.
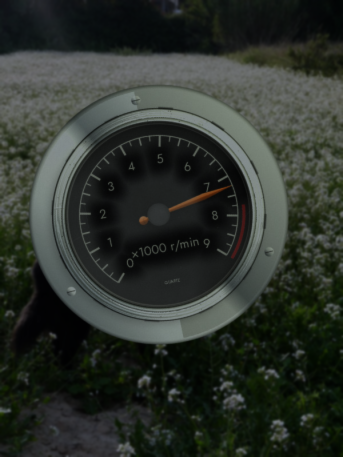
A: 7250 rpm
